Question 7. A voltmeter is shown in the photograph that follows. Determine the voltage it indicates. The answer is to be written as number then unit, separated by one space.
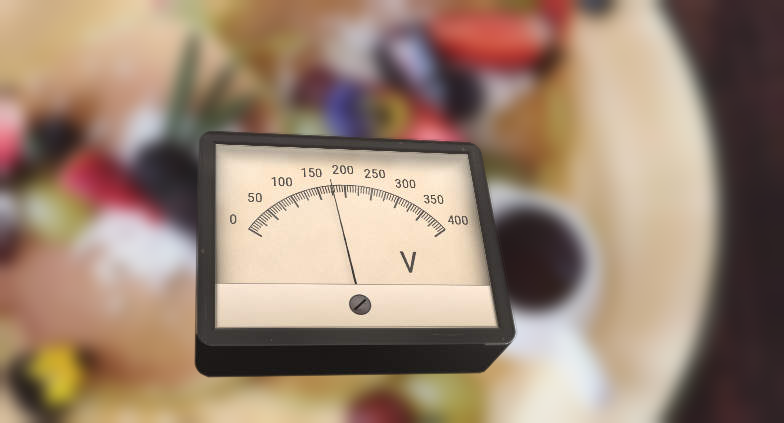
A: 175 V
